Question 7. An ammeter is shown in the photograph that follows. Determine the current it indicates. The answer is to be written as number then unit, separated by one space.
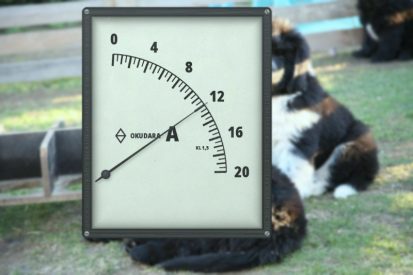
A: 12 A
